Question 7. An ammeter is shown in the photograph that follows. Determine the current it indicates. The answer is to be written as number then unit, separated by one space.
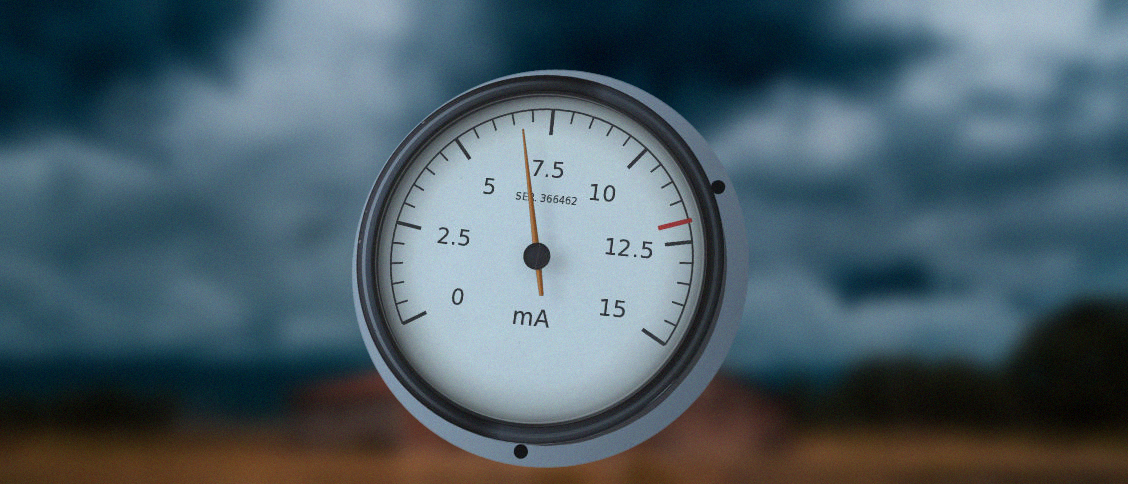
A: 6.75 mA
